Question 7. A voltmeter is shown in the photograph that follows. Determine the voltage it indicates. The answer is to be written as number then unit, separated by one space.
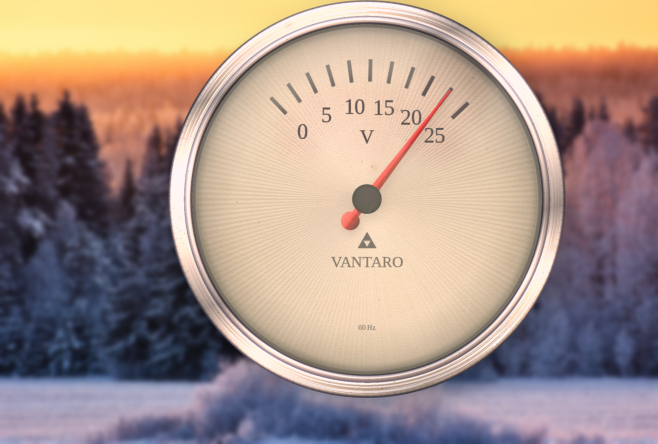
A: 22.5 V
